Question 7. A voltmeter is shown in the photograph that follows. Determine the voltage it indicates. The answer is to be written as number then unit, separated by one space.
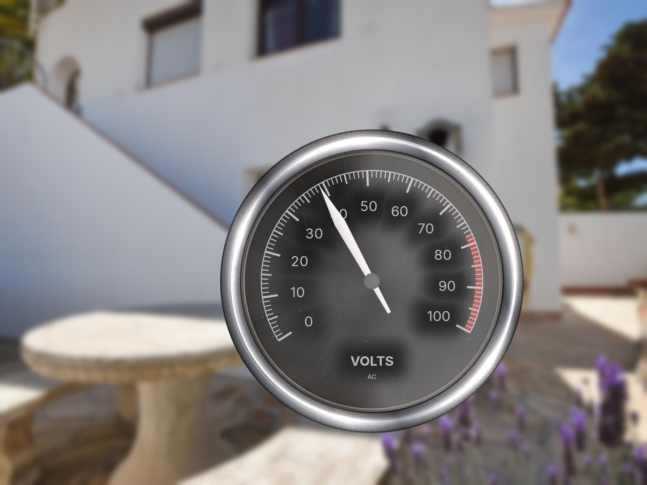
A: 39 V
